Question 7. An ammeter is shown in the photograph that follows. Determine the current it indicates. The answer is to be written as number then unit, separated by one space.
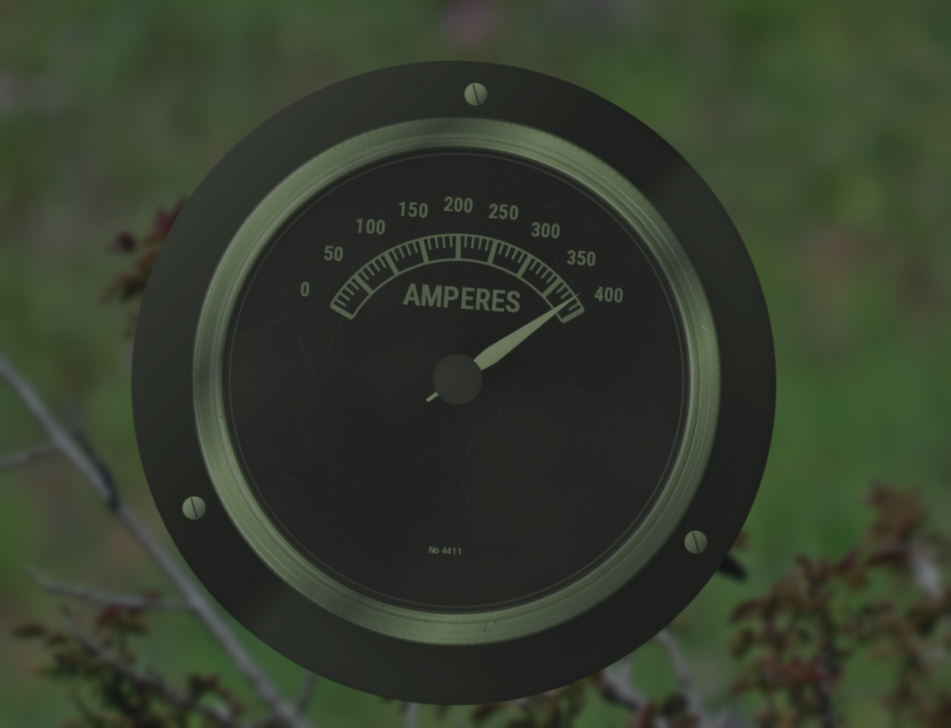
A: 380 A
